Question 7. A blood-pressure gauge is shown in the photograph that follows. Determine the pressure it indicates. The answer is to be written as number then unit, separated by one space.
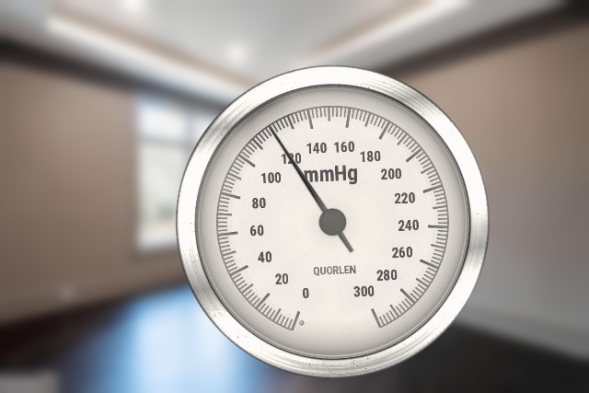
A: 120 mmHg
